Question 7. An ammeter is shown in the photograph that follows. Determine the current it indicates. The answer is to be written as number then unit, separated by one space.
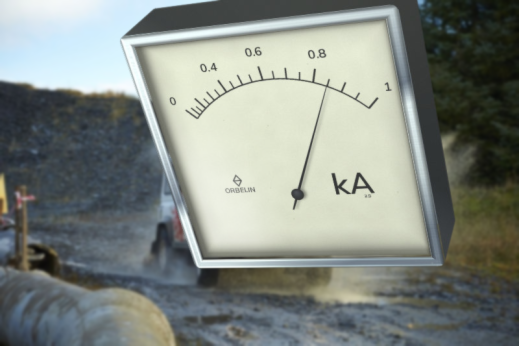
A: 0.85 kA
